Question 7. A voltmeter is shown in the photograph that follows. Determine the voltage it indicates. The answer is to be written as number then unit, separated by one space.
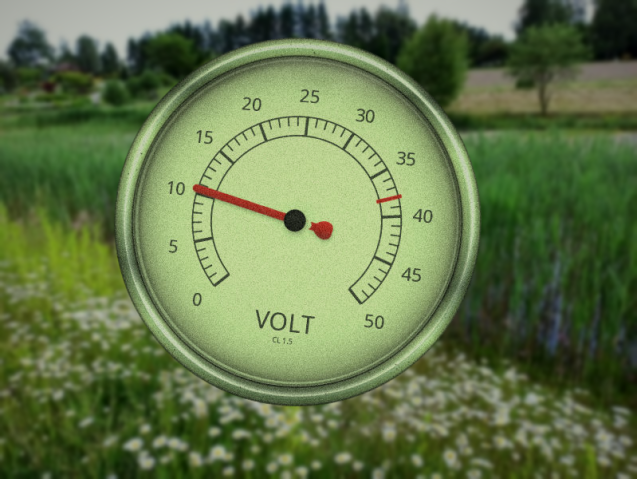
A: 10.5 V
